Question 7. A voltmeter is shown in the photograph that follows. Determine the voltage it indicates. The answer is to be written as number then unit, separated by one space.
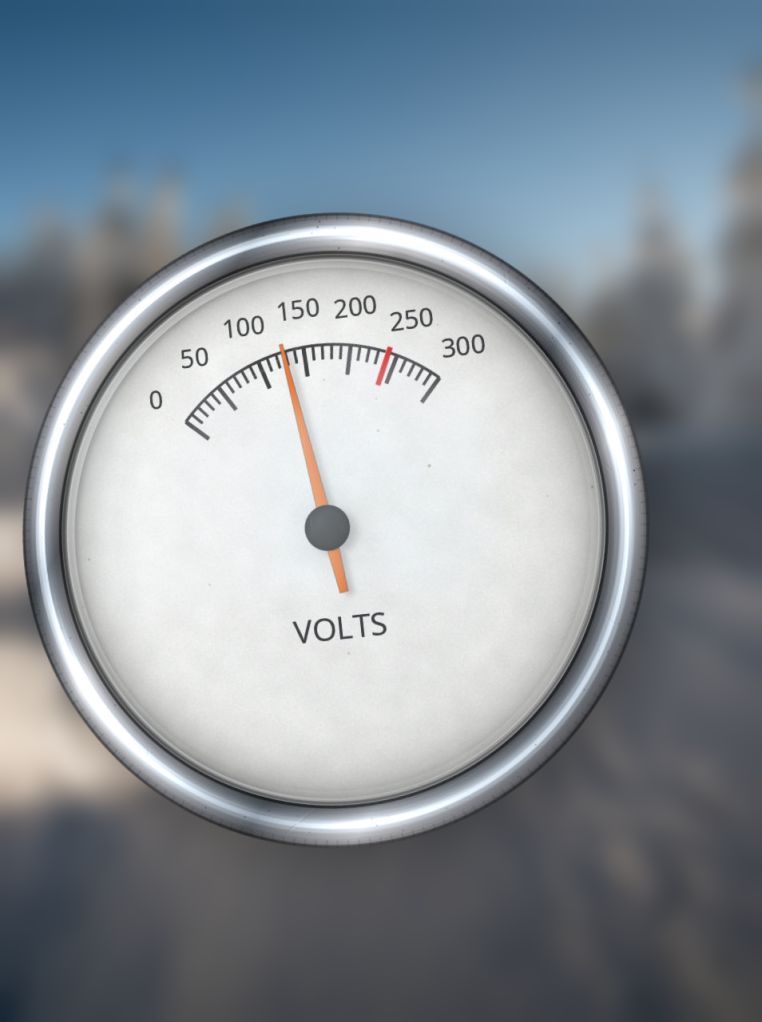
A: 130 V
